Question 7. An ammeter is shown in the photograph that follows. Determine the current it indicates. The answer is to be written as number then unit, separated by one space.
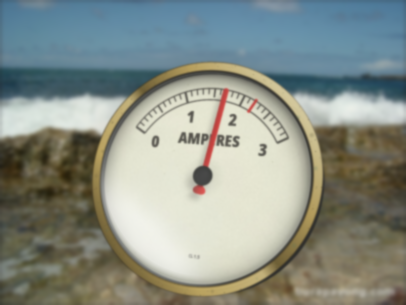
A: 1.7 A
